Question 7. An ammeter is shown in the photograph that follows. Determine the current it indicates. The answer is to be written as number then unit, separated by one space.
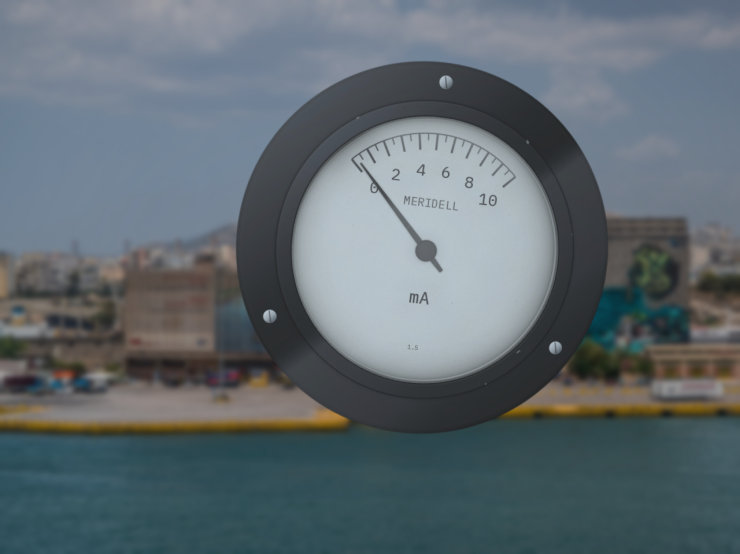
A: 0.25 mA
